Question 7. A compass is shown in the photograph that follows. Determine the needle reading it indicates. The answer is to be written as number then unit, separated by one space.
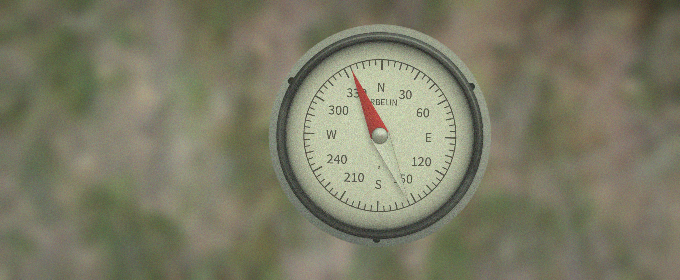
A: 335 °
